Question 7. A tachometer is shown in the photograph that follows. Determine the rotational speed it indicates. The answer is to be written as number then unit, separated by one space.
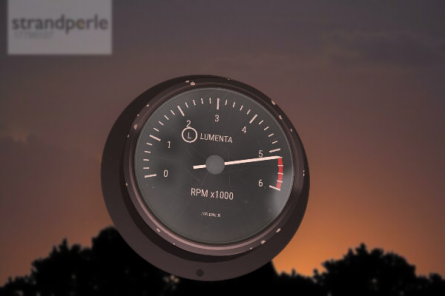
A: 5200 rpm
